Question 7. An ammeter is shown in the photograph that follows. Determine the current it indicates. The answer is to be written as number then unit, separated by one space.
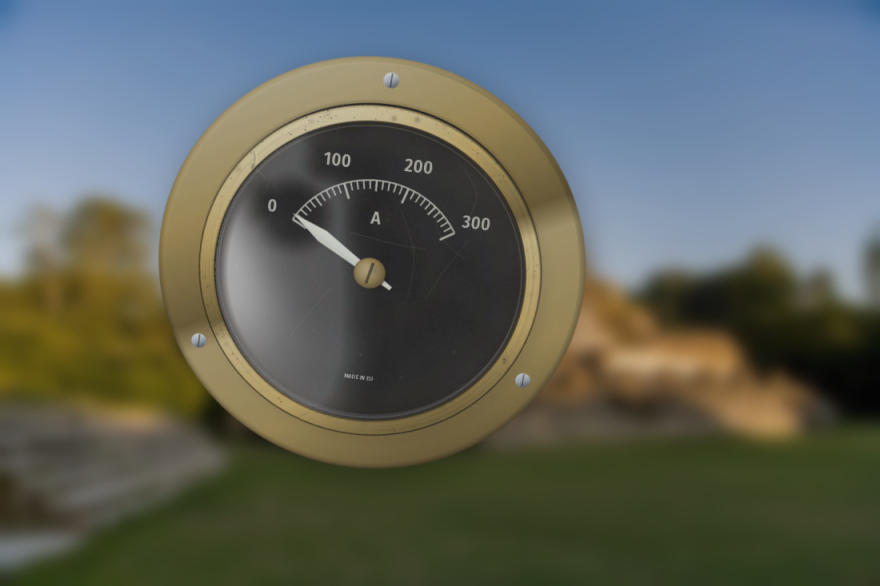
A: 10 A
